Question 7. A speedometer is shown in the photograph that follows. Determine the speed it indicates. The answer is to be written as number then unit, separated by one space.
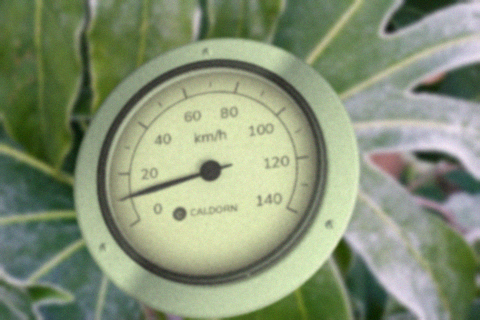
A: 10 km/h
